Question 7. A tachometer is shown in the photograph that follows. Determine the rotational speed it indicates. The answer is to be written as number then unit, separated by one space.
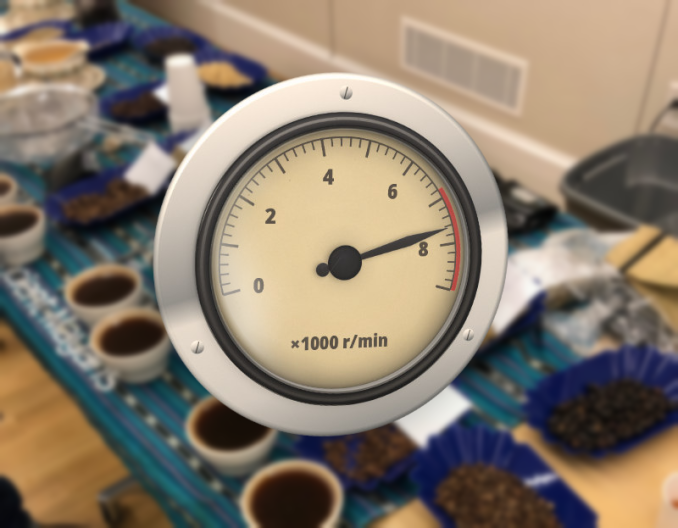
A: 7600 rpm
